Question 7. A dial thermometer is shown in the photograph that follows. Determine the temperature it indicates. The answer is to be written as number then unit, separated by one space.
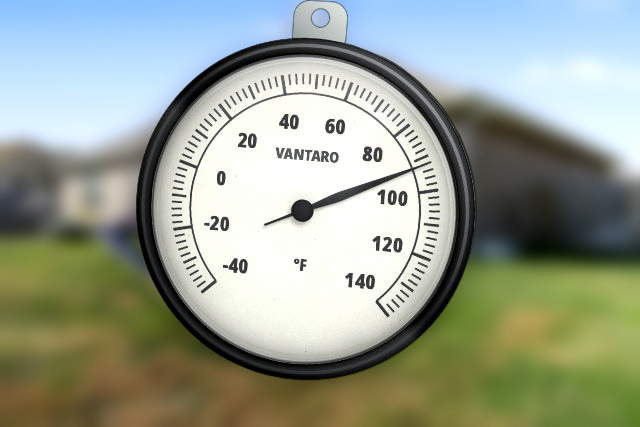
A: 92 °F
